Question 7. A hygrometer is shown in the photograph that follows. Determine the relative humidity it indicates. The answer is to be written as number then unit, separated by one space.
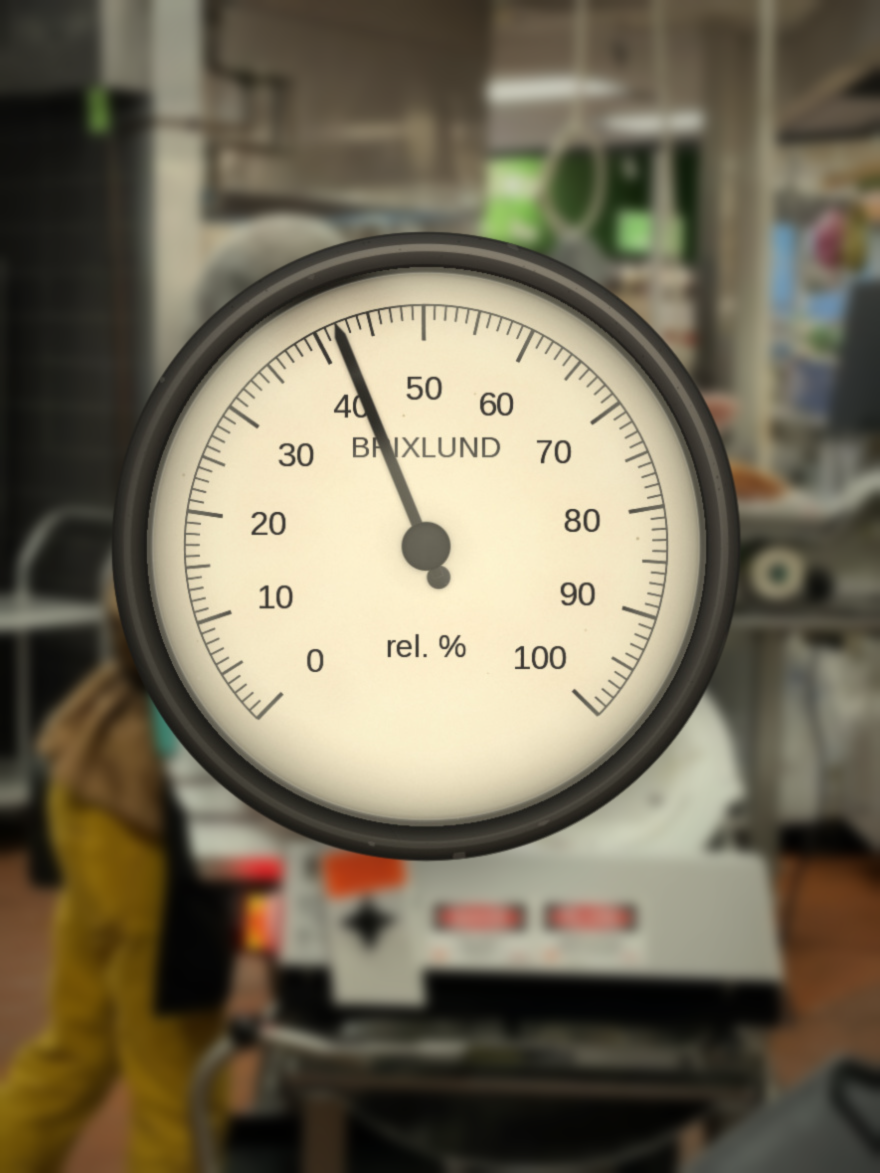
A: 42 %
